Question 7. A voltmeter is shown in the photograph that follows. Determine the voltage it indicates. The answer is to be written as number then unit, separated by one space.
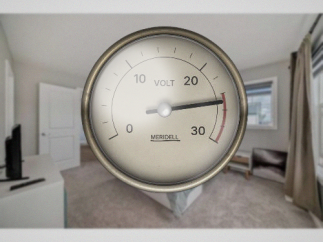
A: 25 V
